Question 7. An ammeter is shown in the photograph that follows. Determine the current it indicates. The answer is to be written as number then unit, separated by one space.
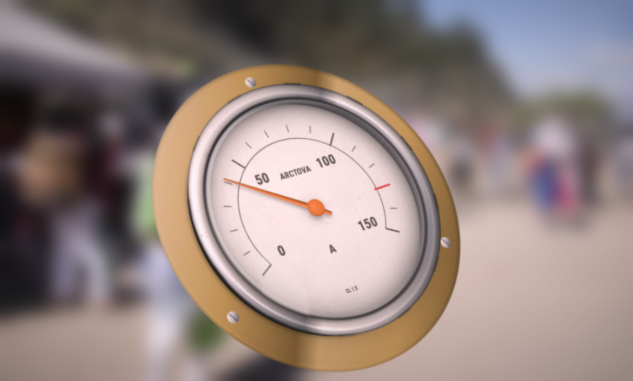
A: 40 A
